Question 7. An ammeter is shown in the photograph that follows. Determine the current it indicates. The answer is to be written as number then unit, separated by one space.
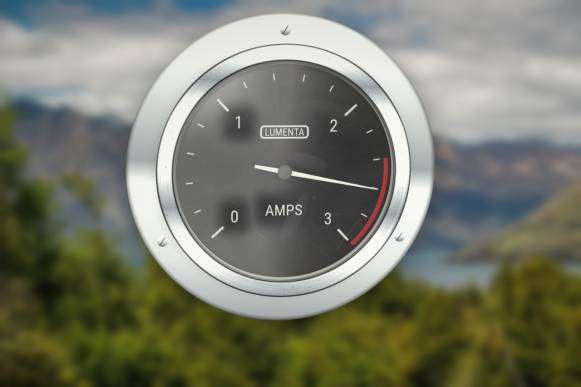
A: 2.6 A
